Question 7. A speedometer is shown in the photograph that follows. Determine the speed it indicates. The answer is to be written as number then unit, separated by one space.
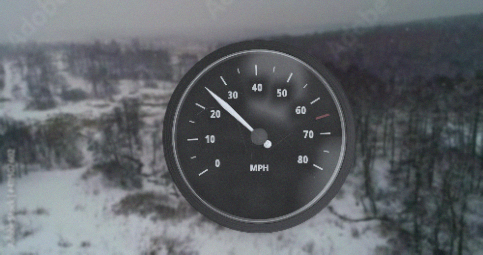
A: 25 mph
